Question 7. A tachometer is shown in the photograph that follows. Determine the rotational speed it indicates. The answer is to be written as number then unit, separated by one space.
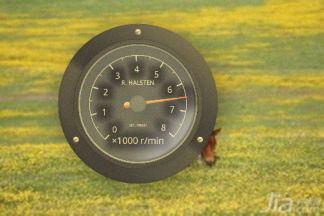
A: 6500 rpm
